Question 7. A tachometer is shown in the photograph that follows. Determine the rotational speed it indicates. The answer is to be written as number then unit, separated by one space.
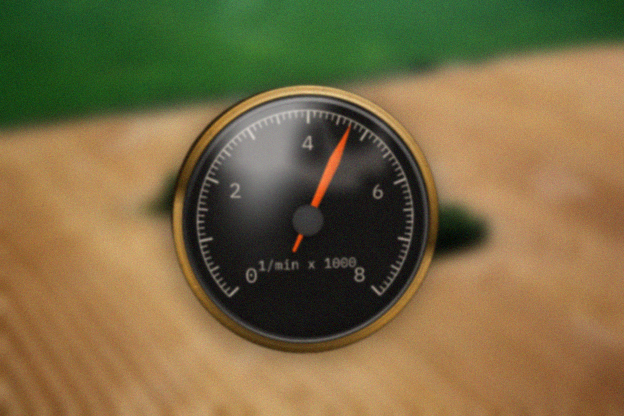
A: 4700 rpm
